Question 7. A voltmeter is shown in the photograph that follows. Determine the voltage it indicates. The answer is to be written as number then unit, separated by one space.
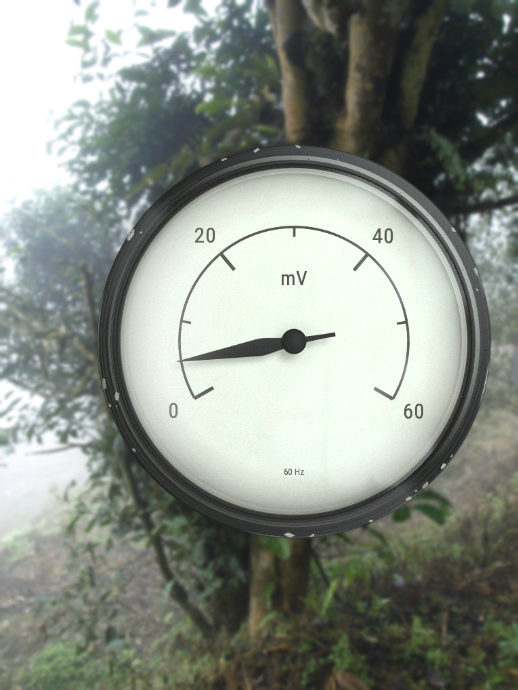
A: 5 mV
